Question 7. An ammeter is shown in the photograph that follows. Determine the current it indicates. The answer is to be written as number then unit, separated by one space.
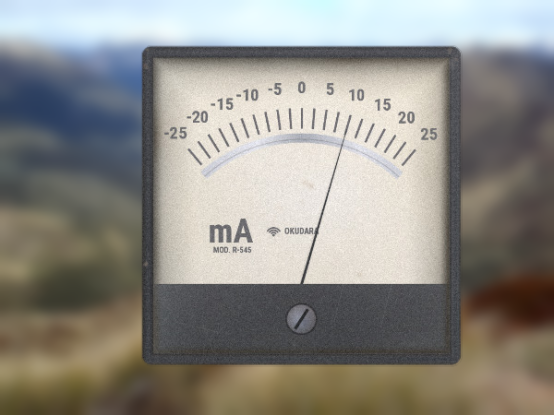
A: 10 mA
